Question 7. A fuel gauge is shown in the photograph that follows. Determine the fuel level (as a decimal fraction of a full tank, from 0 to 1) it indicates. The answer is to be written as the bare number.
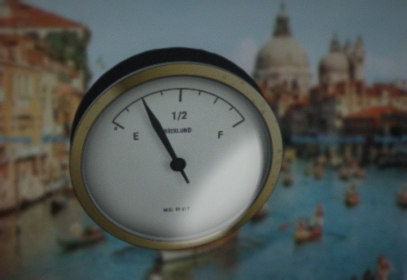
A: 0.25
